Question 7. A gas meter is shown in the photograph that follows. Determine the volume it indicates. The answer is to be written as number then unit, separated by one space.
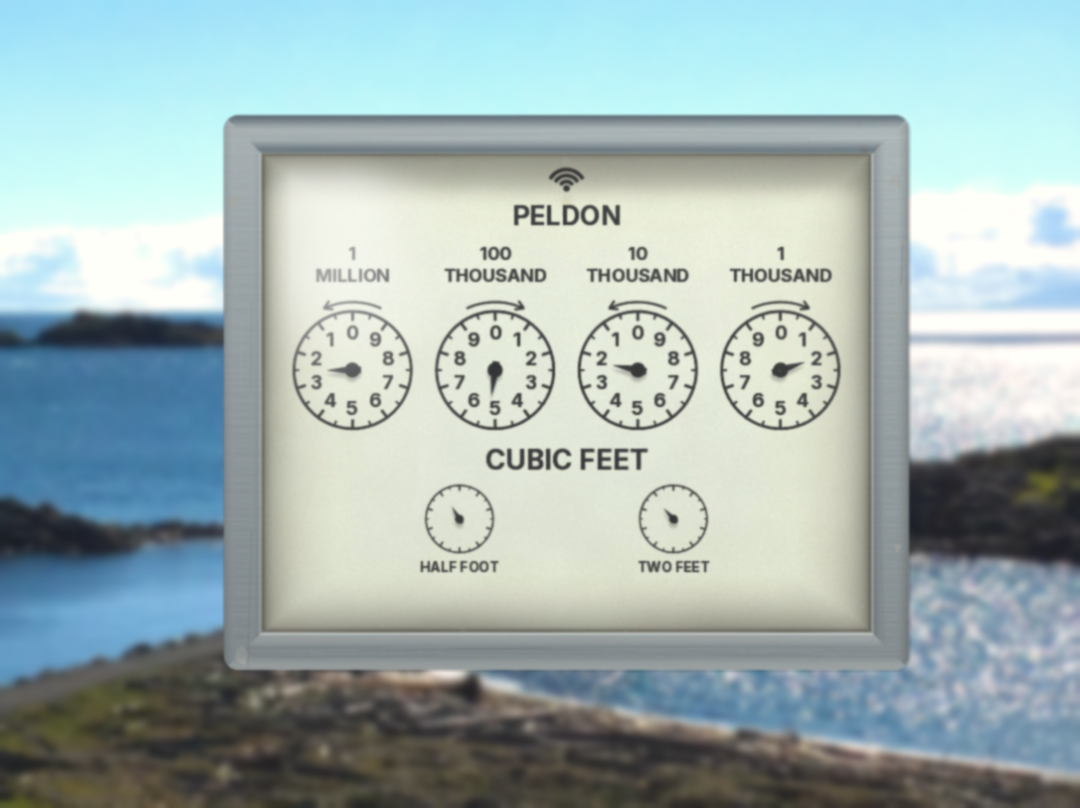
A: 252200 ft³
